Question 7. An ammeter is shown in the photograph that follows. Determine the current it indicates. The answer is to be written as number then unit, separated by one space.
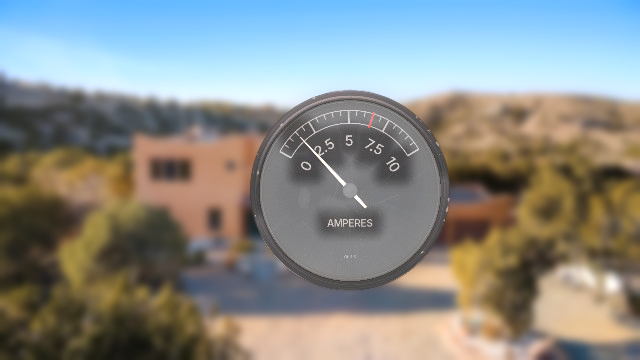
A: 1.5 A
